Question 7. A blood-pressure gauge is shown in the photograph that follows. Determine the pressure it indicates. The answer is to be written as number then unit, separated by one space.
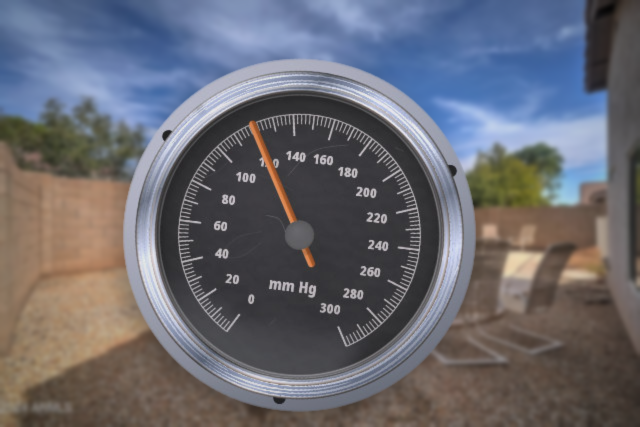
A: 120 mmHg
